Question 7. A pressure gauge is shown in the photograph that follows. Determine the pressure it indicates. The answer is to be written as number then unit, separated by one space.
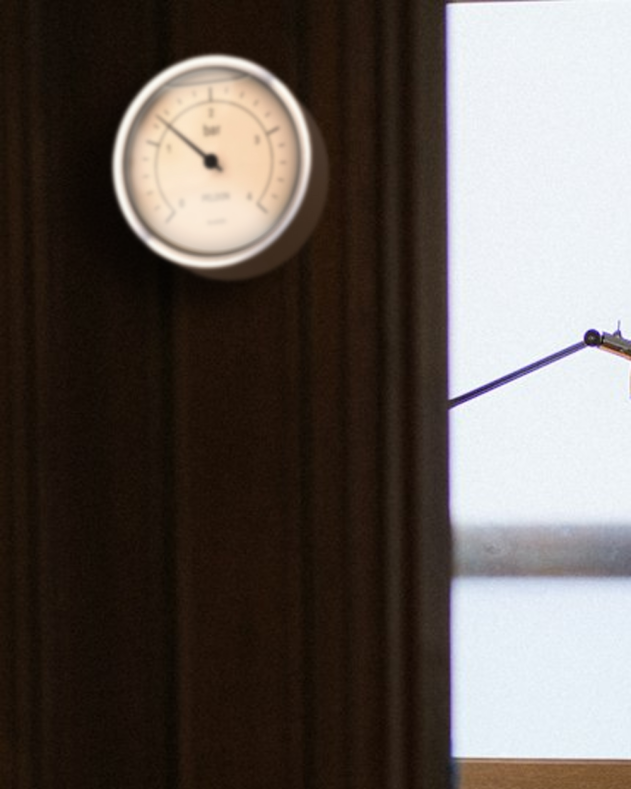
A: 1.3 bar
